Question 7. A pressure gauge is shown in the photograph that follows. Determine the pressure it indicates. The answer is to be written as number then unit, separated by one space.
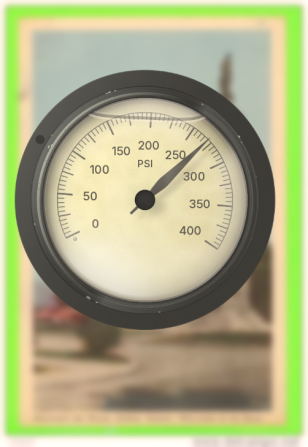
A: 270 psi
